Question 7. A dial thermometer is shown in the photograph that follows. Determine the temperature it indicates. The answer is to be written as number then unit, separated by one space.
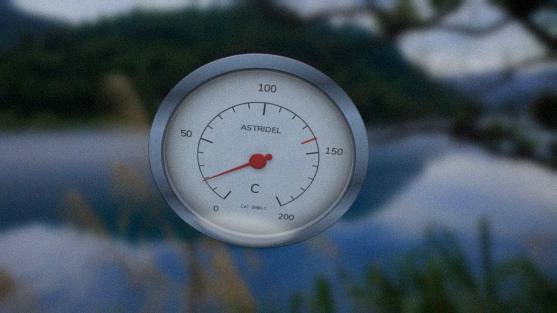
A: 20 °C
